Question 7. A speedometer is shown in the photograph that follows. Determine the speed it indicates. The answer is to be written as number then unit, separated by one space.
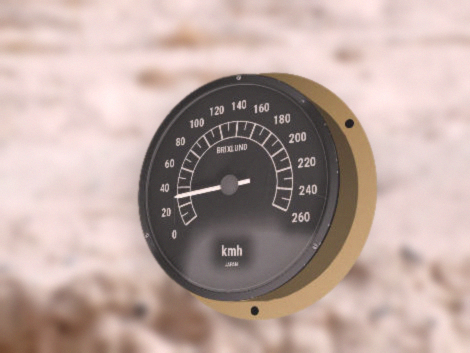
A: 30 km/h
